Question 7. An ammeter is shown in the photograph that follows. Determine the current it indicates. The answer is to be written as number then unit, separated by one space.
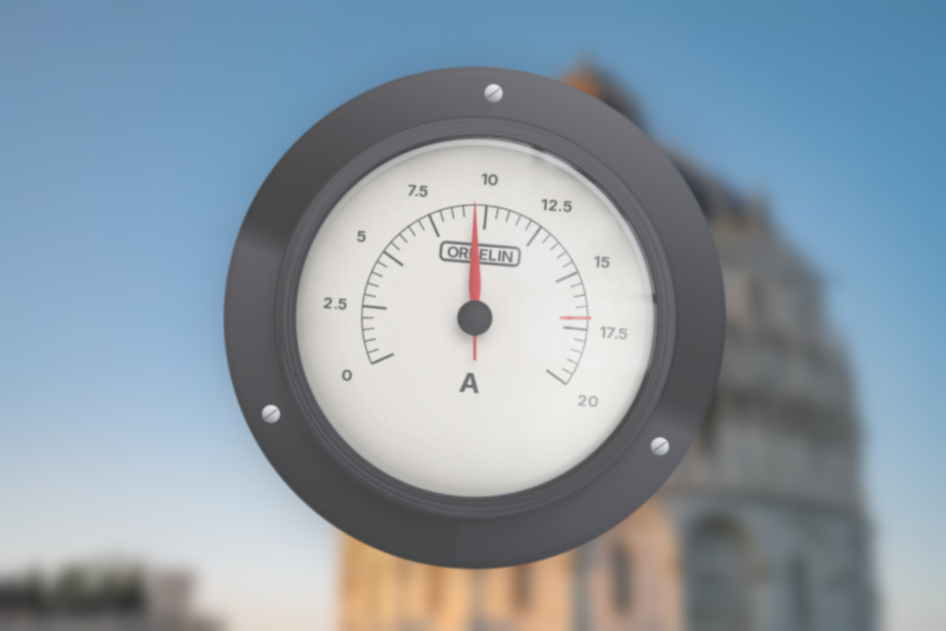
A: 9.5 A
